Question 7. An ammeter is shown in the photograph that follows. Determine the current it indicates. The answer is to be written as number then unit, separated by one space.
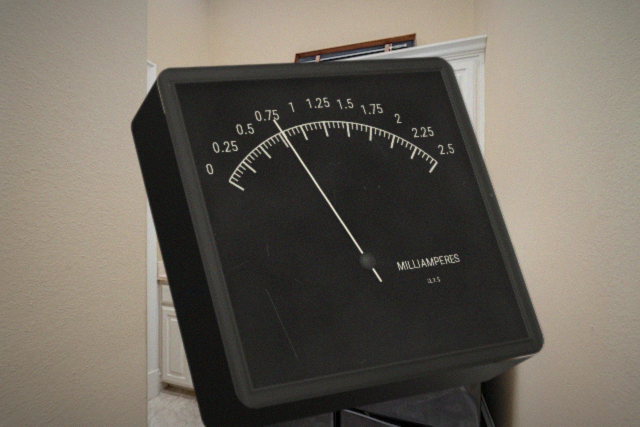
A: 0.75 mA
